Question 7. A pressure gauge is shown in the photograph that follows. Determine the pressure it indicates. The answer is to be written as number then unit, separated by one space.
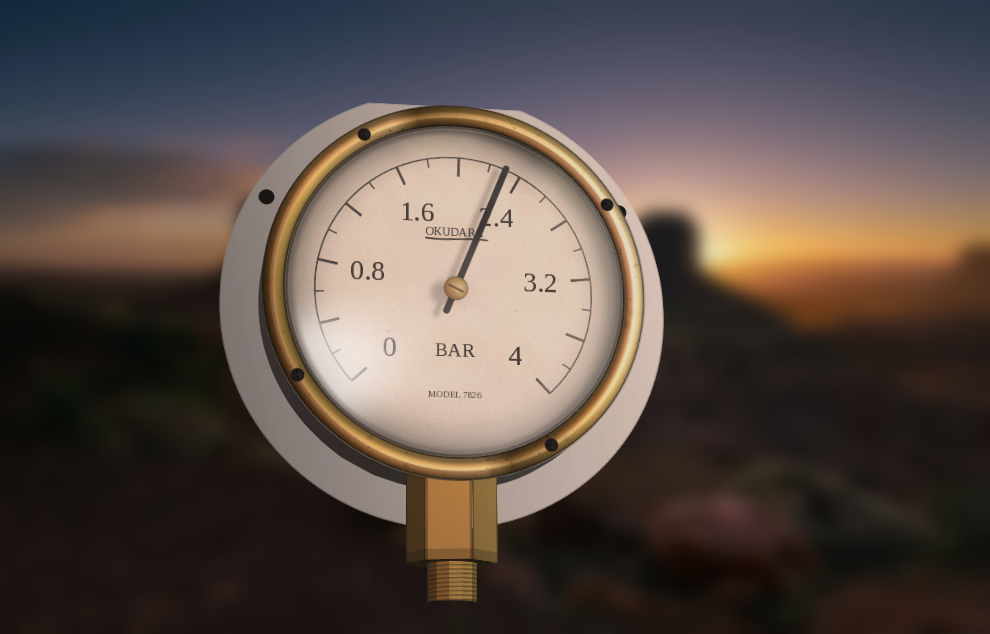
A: 2.3 bar
